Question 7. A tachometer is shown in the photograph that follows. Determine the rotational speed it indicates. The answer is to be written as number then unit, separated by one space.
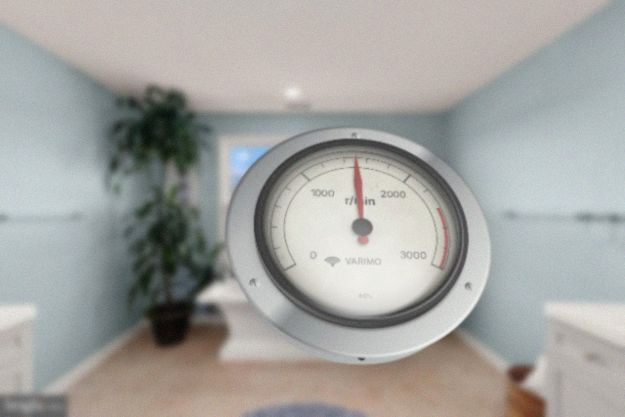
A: 1500 rpm
